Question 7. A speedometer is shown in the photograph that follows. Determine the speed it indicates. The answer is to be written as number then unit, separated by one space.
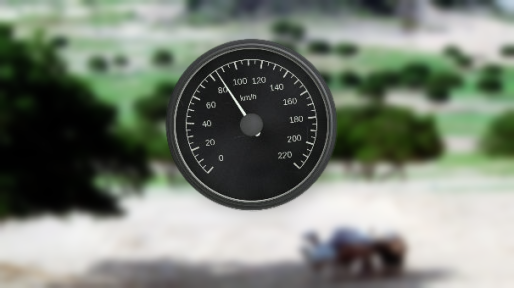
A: 85 km/h
